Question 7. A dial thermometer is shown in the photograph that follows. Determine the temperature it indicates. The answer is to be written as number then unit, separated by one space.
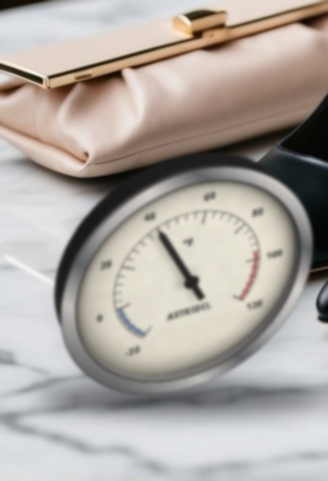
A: 40 °F
